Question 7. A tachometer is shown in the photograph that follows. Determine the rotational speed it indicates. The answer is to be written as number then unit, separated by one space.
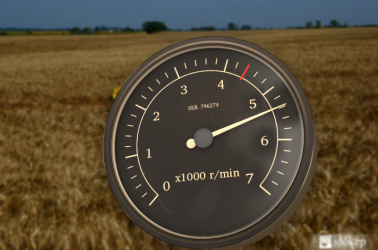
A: 5400 rpm
